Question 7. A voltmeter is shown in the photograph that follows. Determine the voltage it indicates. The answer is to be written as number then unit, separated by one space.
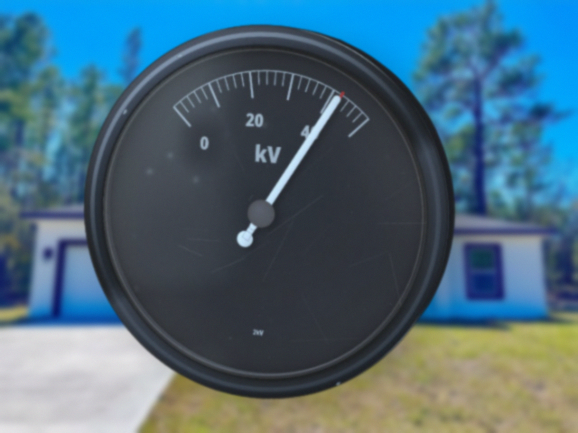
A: 42 kV
